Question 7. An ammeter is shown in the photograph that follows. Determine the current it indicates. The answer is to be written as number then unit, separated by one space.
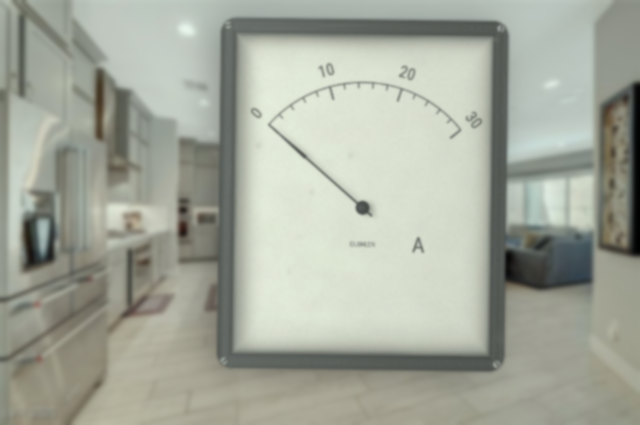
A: 0 A
